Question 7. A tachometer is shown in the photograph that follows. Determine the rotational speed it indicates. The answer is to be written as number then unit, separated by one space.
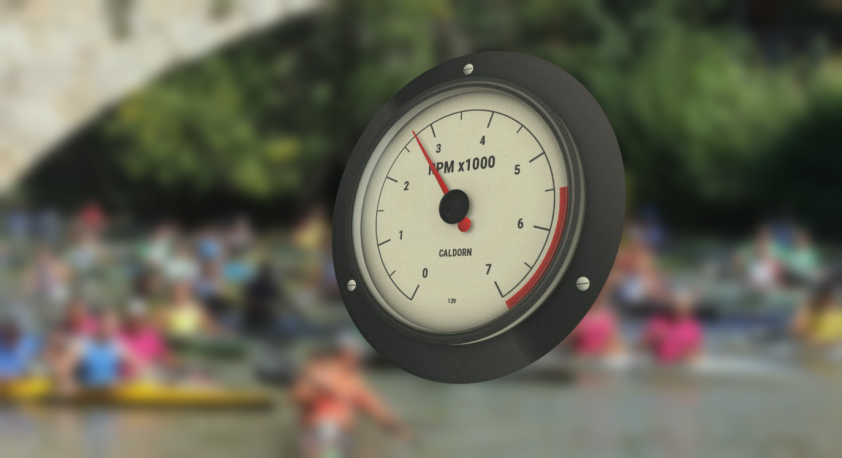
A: 2750 rpm
